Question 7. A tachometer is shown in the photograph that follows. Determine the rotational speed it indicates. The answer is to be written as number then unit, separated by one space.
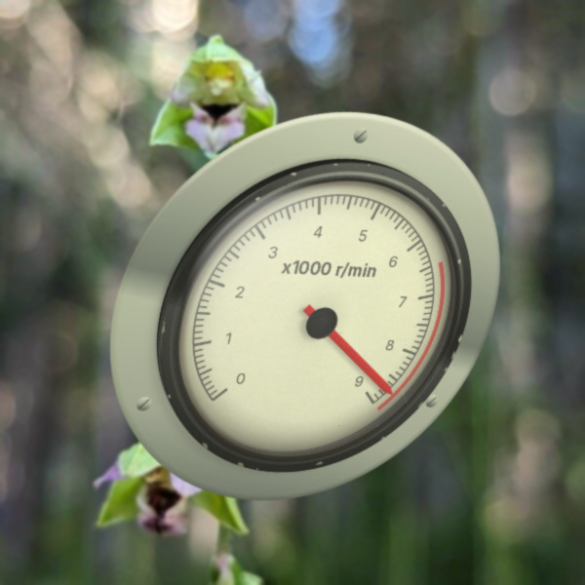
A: 8700 rpm
